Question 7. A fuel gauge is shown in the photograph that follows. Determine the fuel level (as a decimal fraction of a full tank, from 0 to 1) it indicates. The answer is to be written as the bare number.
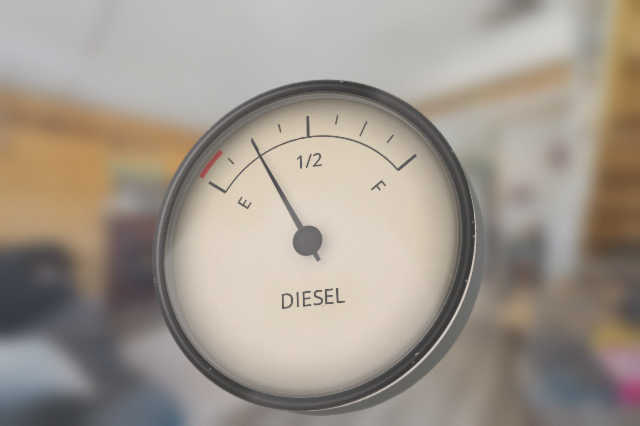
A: 0.25
